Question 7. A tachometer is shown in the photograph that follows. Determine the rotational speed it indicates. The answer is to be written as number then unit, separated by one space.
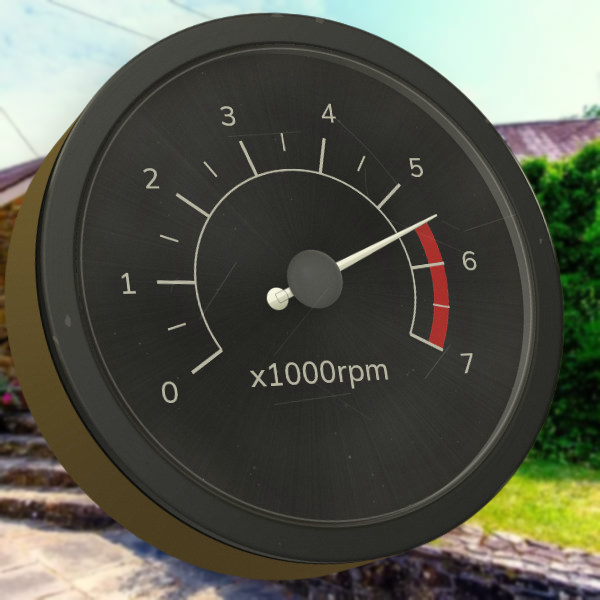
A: 5500 rpm
